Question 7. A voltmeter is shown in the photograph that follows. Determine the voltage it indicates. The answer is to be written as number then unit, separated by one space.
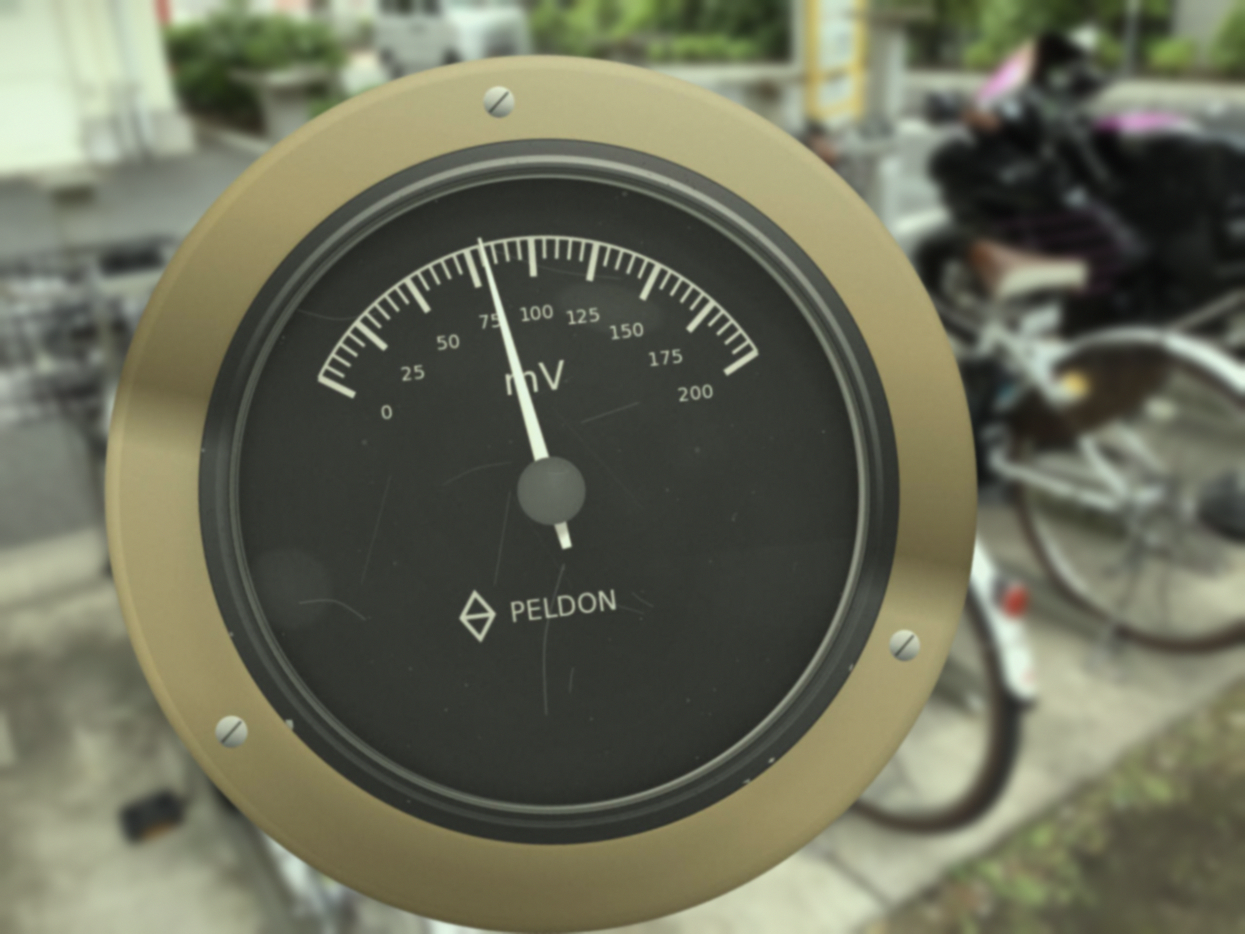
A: 80 mV
